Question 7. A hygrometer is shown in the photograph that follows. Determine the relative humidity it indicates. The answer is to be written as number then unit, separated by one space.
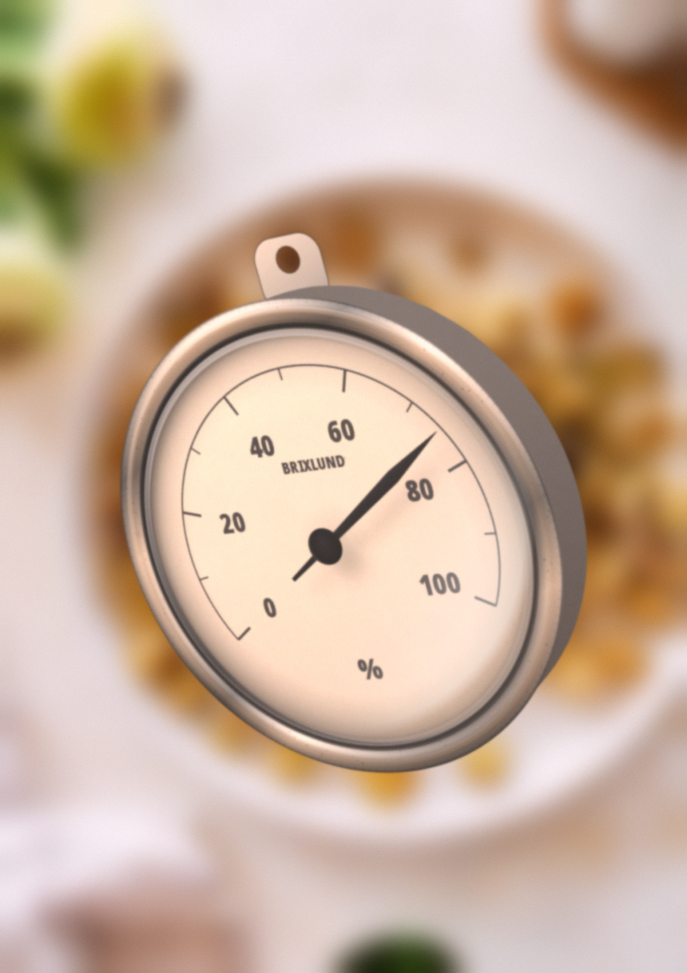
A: 75 %
